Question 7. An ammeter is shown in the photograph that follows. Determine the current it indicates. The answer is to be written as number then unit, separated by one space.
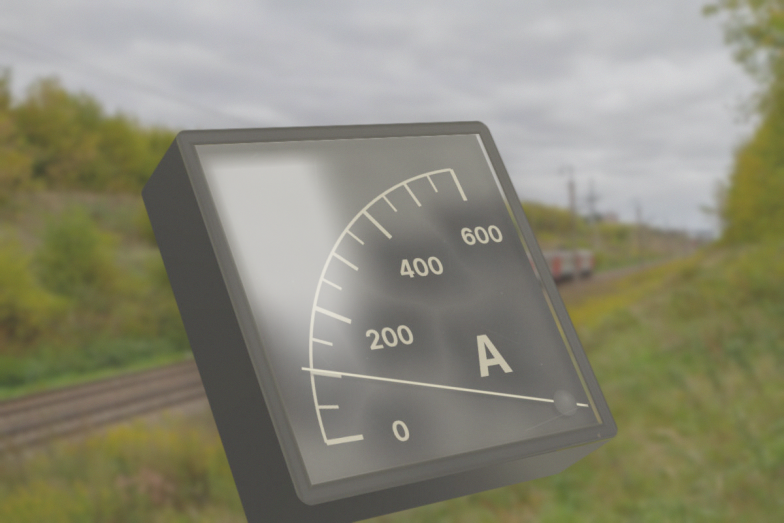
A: 100 A
